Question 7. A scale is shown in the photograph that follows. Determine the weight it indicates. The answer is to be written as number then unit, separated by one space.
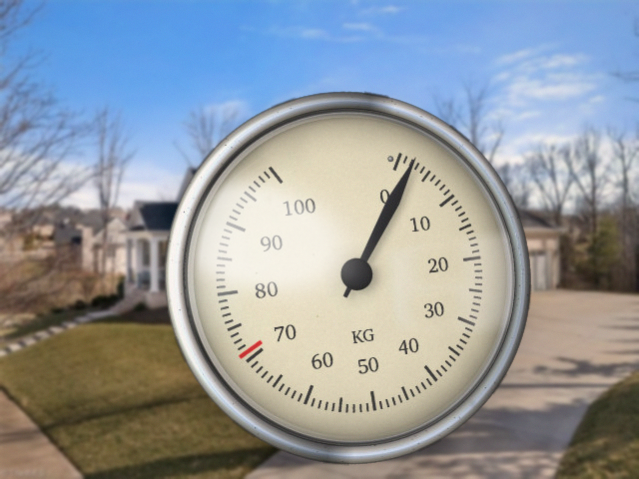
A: 2 kg
